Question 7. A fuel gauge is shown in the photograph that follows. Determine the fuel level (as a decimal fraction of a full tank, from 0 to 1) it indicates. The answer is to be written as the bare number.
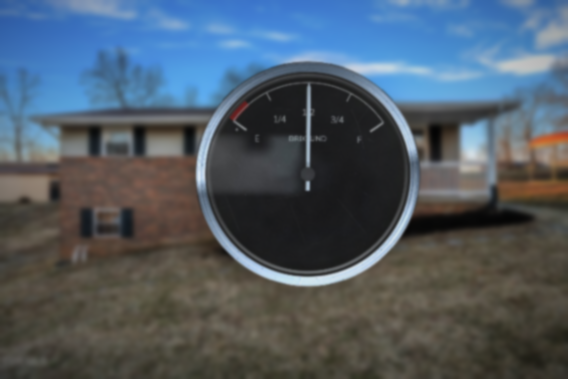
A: 0.5
